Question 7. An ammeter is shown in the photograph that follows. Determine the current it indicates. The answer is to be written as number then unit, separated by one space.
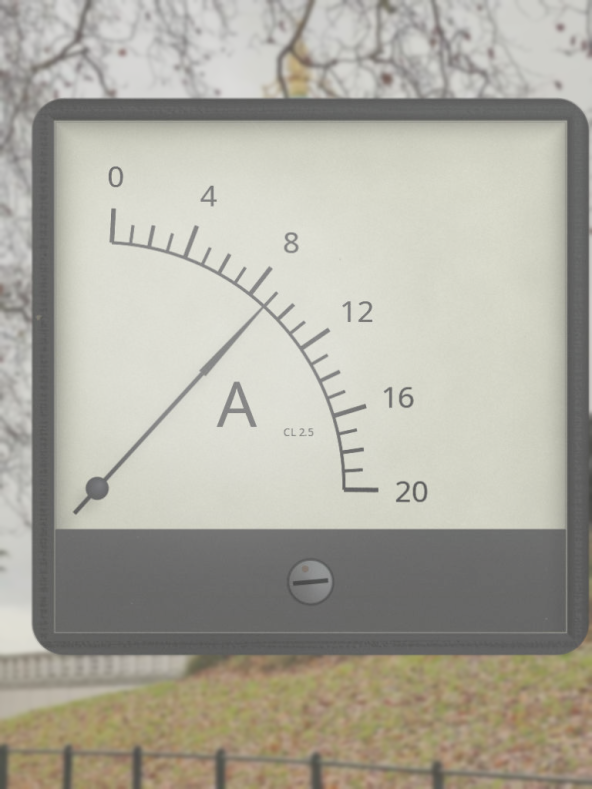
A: 9 A
